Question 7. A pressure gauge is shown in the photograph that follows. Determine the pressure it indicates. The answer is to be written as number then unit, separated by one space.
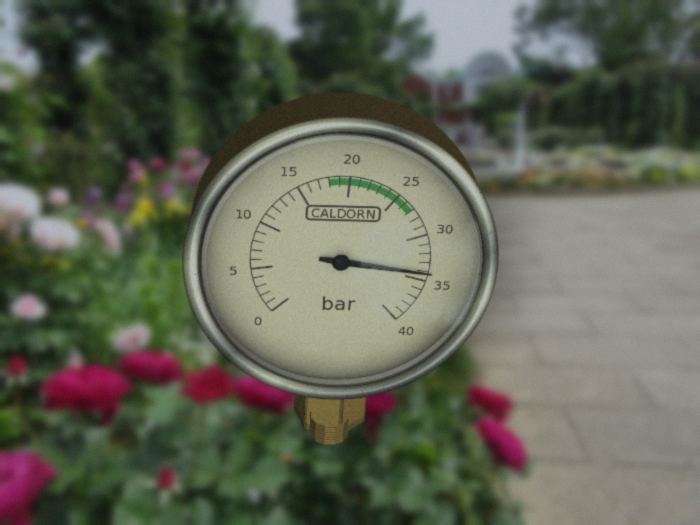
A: 34 bar
